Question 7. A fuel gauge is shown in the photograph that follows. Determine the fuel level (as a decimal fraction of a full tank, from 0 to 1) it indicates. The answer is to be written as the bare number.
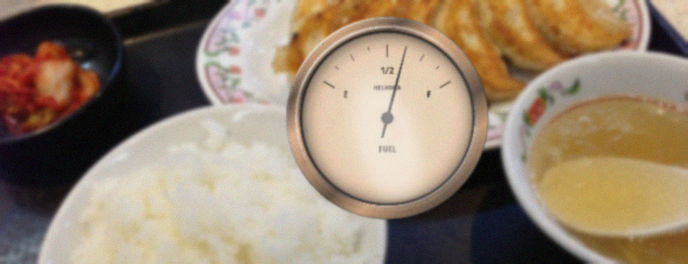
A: 0.625
